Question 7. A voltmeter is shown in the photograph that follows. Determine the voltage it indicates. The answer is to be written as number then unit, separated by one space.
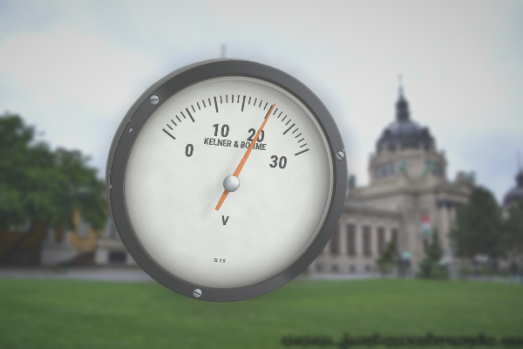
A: 20 V
